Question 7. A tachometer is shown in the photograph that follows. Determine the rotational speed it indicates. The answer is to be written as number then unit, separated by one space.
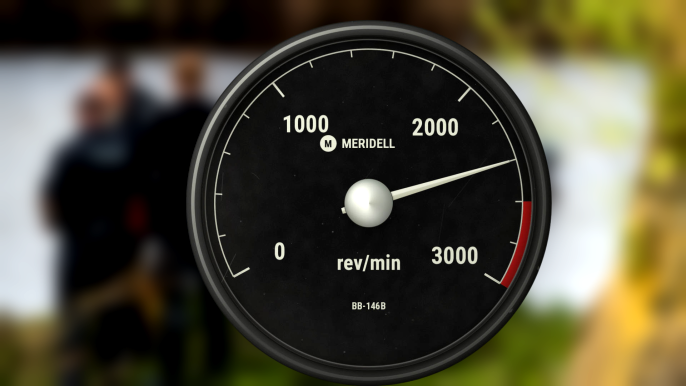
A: 2400 rpm
